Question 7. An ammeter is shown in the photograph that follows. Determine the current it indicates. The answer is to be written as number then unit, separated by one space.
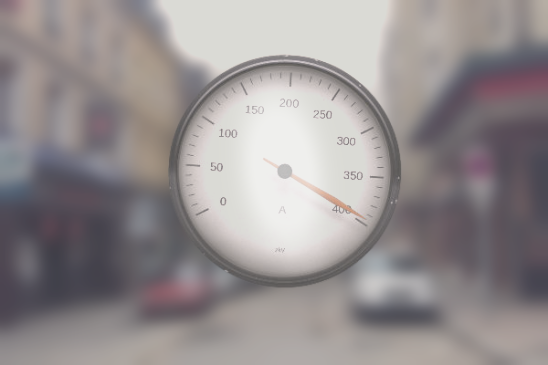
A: 395 A
